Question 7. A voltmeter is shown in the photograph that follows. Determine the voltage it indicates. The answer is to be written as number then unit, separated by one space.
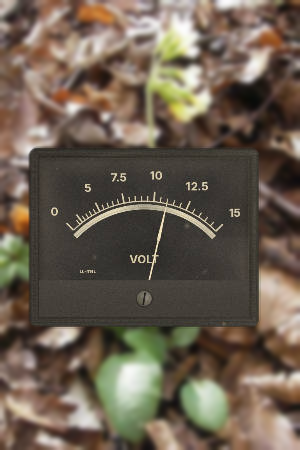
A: 11 V
